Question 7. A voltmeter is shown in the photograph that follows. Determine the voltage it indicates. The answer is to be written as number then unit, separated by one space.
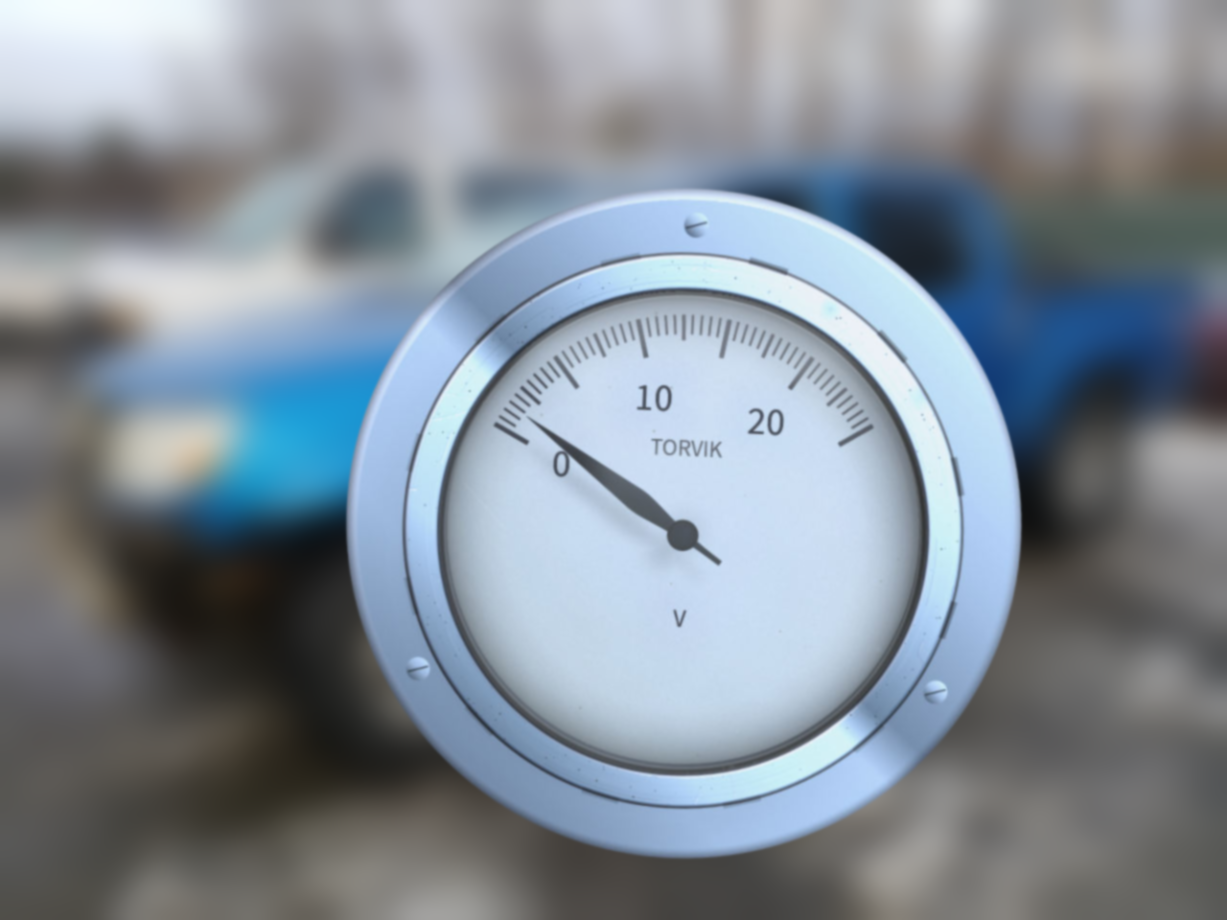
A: 1.5 V
